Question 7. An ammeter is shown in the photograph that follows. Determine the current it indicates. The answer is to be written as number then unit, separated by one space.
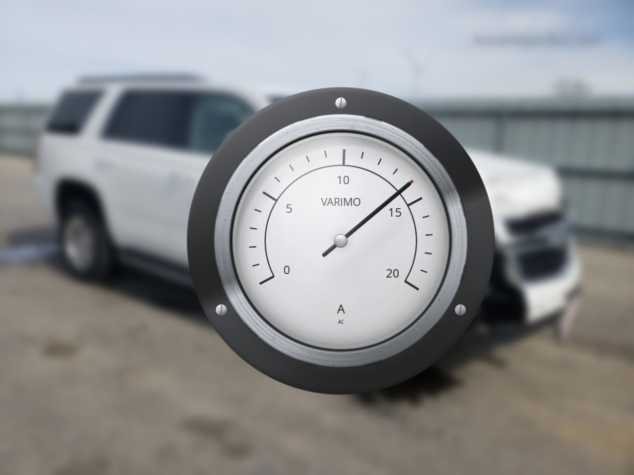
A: 14 A
